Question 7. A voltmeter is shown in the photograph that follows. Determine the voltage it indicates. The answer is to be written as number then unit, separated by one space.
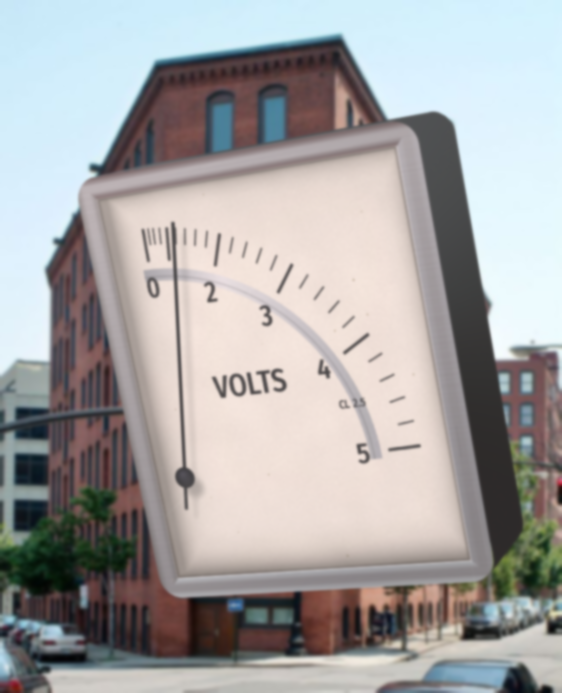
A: 1.2 V
